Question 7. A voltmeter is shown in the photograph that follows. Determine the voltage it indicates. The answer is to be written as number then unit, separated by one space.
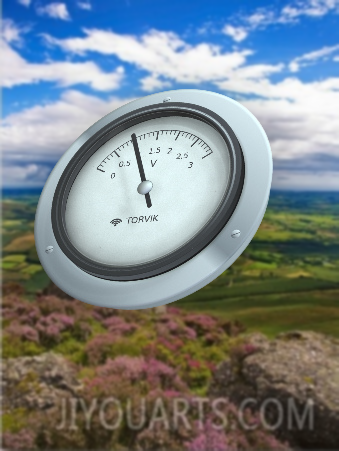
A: 1 V
